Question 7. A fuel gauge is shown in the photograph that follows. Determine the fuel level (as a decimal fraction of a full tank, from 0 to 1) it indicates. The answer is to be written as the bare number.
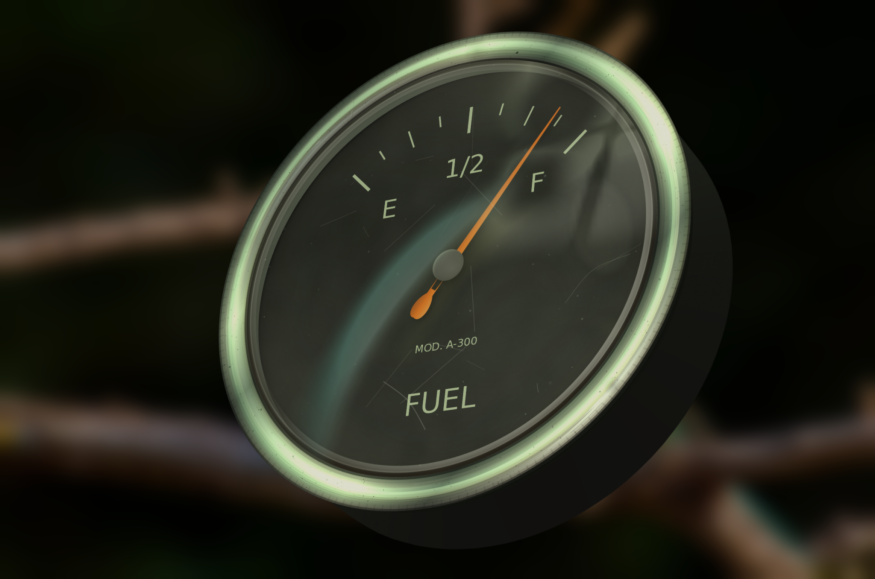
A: 0.875
